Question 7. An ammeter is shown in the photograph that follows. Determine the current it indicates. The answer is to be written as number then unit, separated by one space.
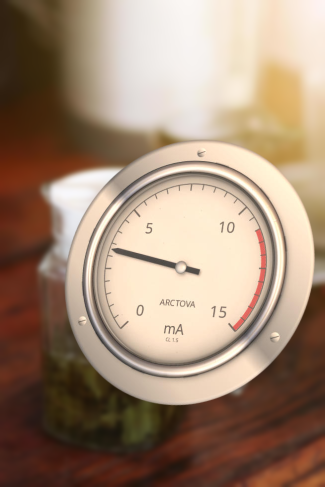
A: 3.25 mA
